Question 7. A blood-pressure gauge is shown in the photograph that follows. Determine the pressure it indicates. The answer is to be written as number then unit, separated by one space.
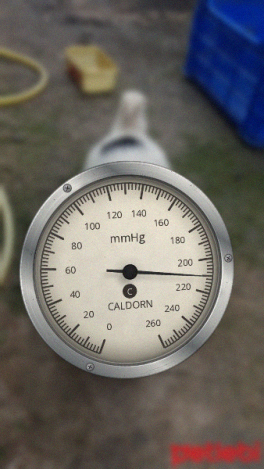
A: 210 mmHg
